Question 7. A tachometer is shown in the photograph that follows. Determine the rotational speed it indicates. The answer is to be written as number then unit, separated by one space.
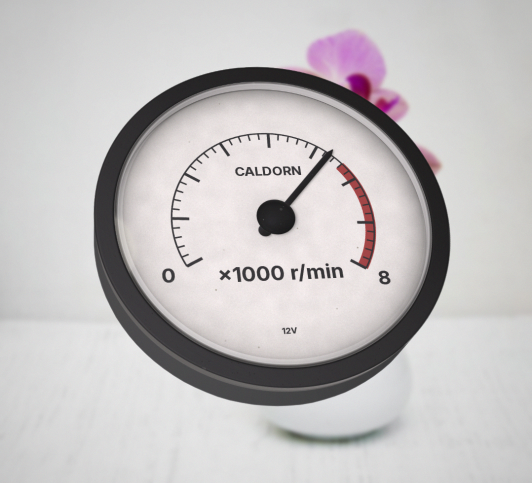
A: 5300 rpm
